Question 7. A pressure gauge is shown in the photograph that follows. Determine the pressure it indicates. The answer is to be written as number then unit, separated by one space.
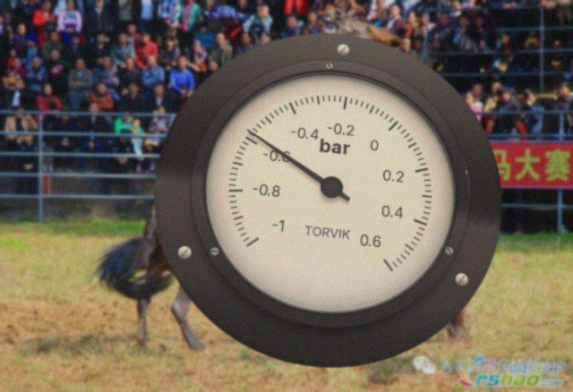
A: -0.58 bar
